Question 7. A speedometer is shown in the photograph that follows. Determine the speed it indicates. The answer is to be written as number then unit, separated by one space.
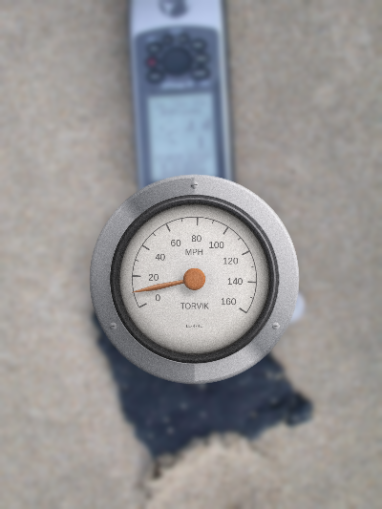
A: 10 mph
